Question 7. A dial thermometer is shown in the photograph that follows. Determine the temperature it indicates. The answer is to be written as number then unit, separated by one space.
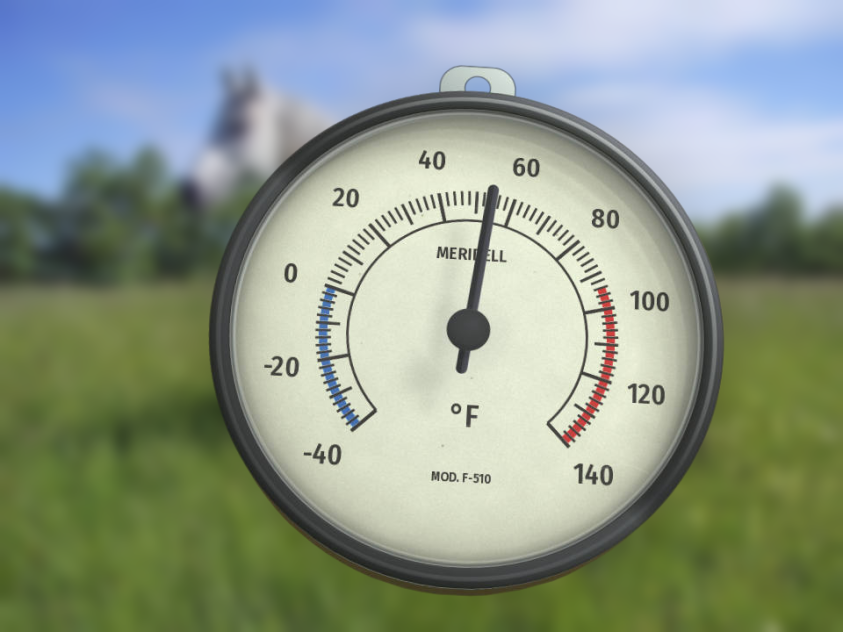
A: 54 °F
